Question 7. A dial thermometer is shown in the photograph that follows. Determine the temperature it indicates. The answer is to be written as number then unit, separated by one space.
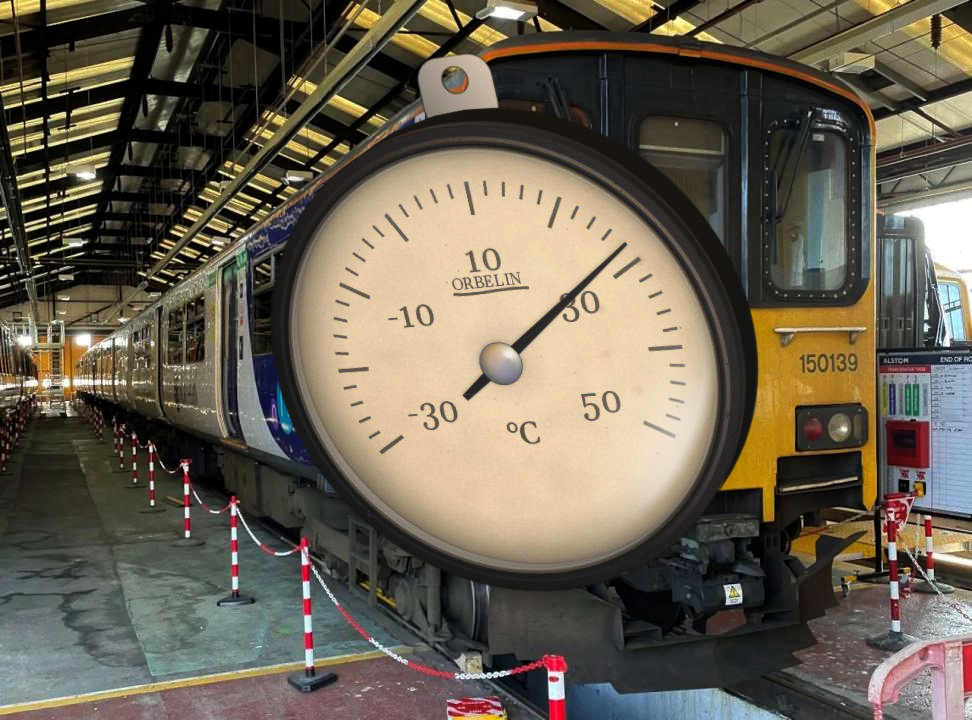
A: 28 °C
